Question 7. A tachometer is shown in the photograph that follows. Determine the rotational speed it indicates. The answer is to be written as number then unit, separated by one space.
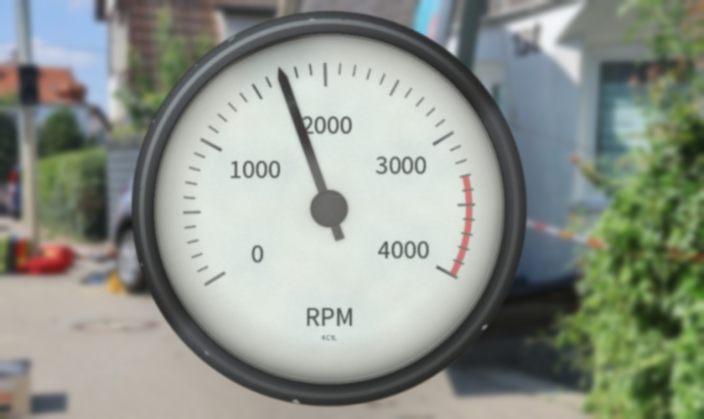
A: 1700 rpm
